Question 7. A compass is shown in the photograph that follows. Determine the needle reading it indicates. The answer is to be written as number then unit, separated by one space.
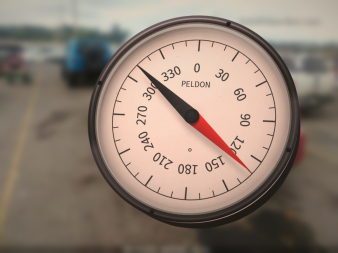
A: 130 °
